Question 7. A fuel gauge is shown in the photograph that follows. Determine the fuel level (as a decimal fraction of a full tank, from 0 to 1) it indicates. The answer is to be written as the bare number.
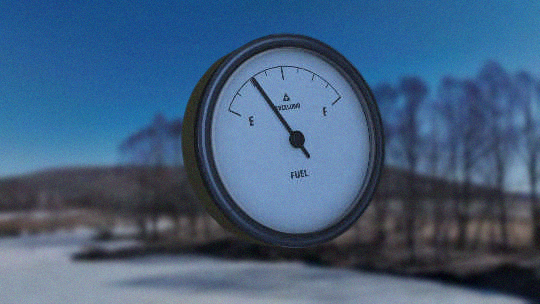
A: 0.25
